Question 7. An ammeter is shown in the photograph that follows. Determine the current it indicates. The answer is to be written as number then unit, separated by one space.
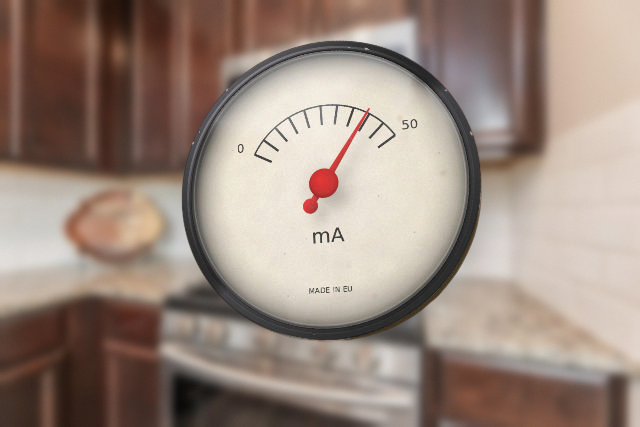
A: 40 mA
